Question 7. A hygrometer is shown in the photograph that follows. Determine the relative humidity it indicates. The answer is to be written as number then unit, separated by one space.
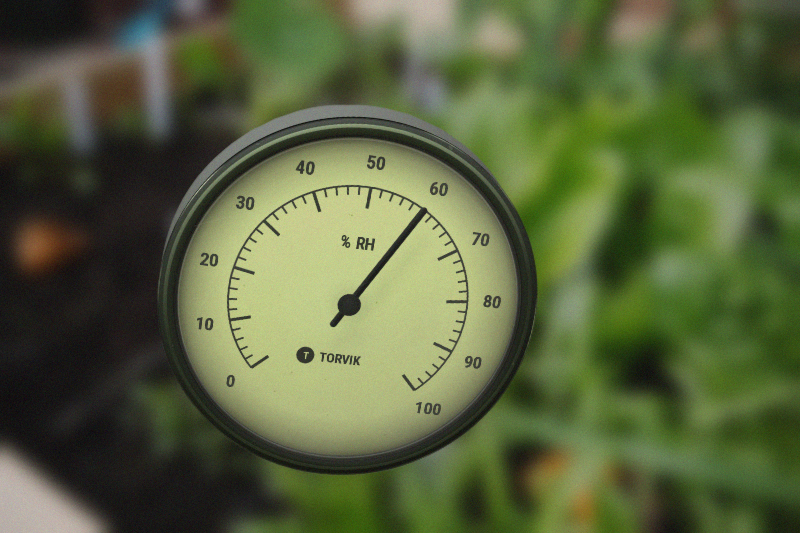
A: 60 %
